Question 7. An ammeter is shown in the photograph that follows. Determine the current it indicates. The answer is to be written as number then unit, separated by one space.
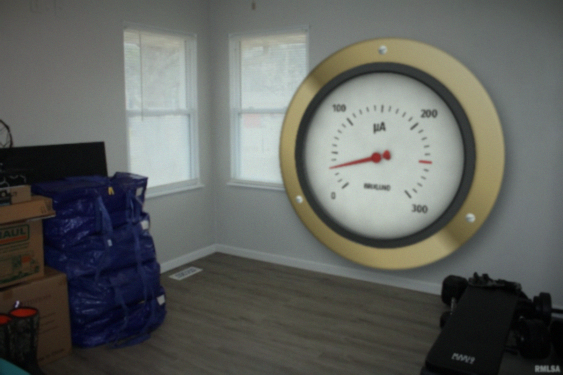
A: 30 µA
